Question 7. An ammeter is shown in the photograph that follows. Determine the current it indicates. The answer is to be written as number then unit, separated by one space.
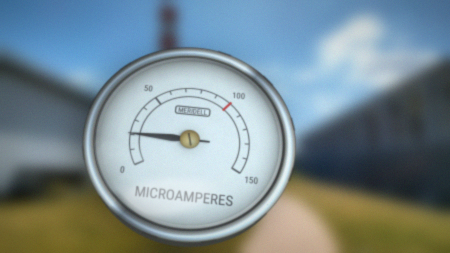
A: 20 µA
